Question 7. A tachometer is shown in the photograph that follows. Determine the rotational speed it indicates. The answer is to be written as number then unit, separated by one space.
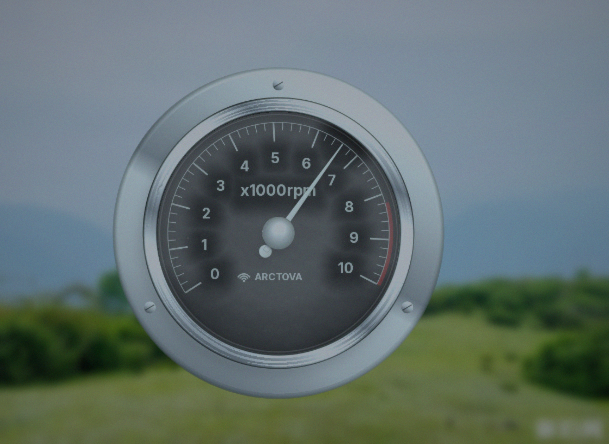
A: 6600 rpm
